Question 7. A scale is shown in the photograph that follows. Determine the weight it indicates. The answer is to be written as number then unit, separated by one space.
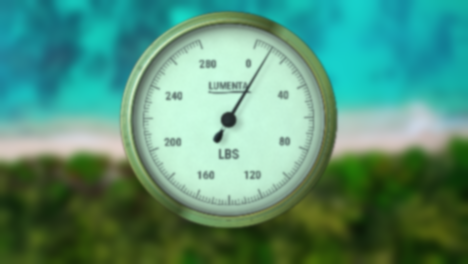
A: 10 lb
